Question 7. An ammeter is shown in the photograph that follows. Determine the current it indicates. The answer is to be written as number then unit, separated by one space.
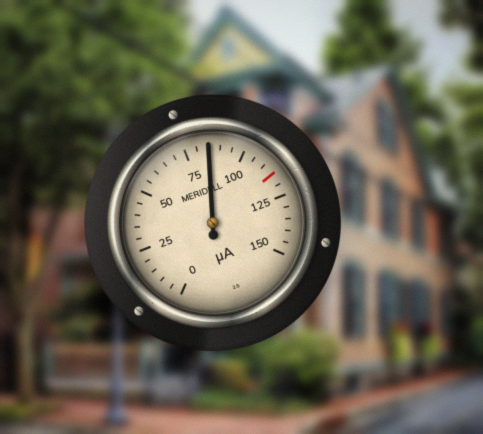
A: 85 µA
